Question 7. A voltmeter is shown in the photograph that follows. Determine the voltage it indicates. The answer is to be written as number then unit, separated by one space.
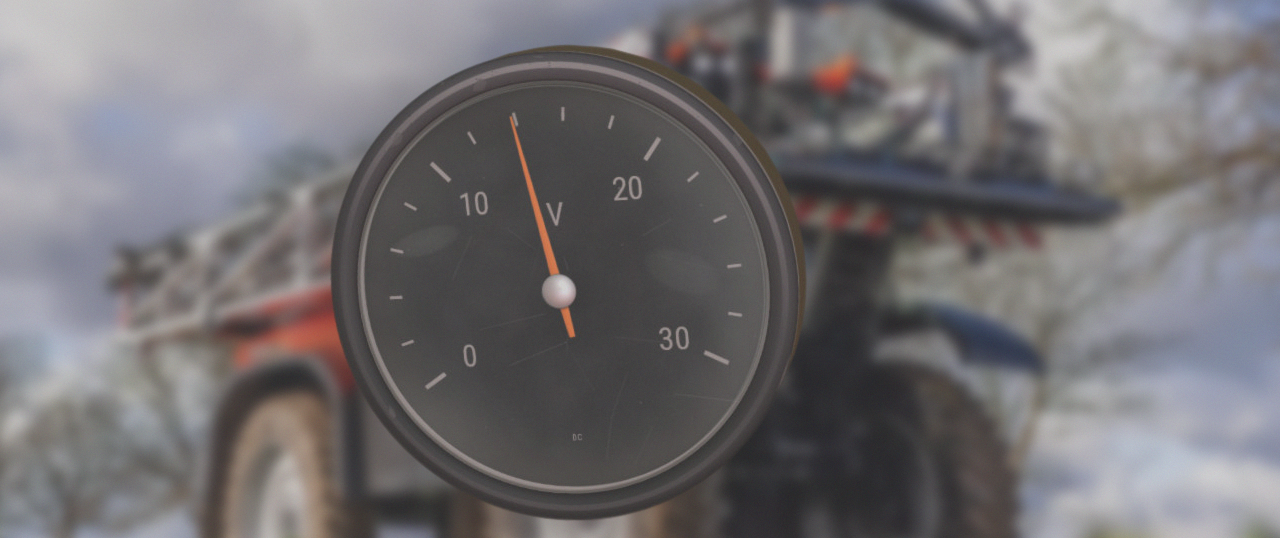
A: 14 V
